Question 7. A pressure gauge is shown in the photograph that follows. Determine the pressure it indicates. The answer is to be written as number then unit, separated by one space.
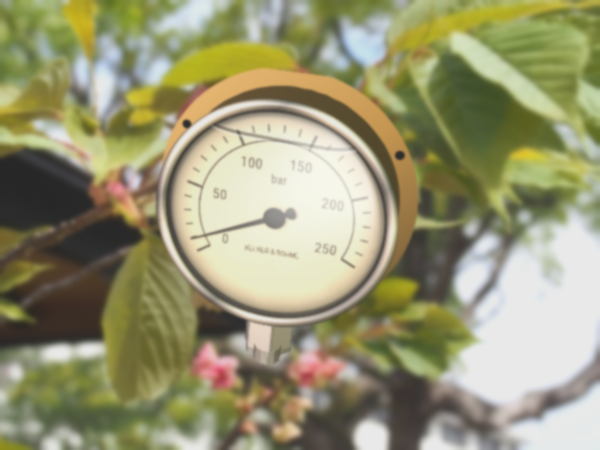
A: 10 bar
